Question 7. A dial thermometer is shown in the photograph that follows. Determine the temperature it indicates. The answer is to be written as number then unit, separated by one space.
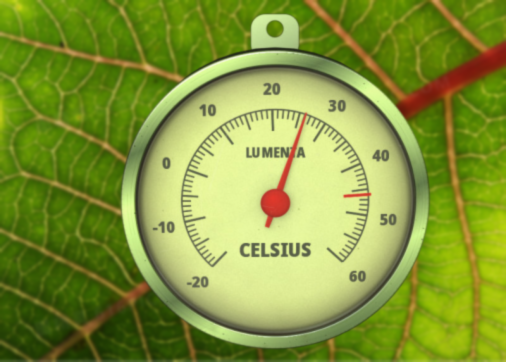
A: 26 °C
